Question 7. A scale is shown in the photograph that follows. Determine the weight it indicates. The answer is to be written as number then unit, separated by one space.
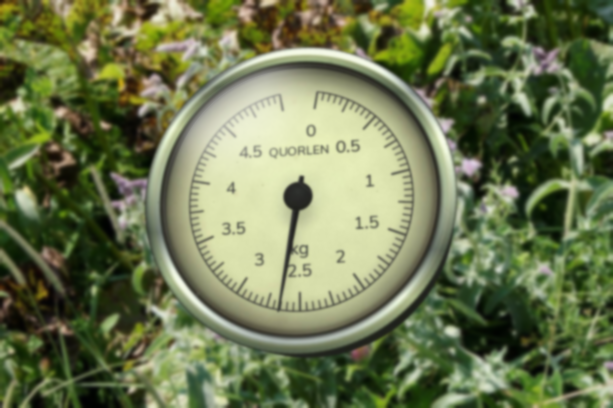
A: 2.65 kg
